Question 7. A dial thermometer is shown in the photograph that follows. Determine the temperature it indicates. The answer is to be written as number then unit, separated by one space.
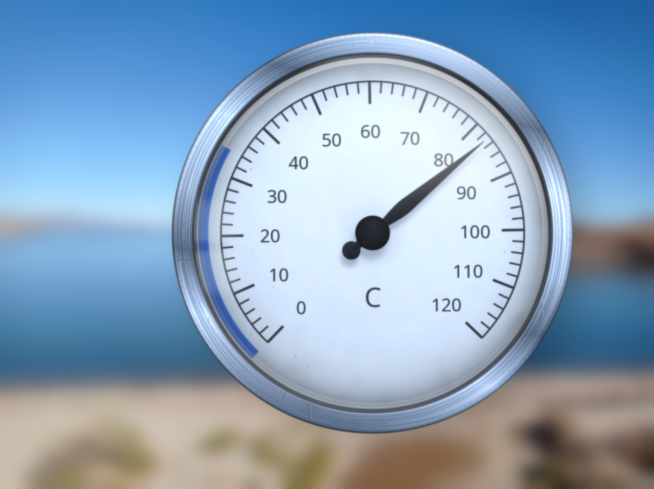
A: 83 °C
